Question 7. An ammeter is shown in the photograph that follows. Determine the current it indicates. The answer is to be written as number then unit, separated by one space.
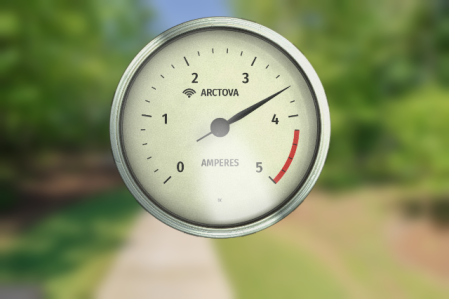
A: 3.6 A
